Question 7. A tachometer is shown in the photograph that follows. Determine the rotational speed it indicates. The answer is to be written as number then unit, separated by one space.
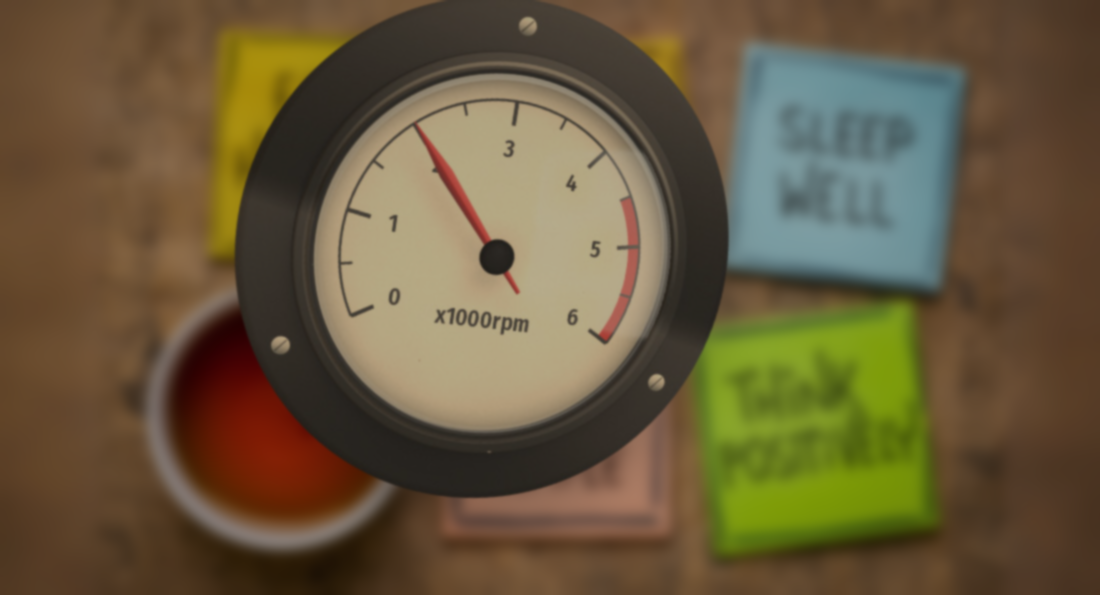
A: 2000 rpm
